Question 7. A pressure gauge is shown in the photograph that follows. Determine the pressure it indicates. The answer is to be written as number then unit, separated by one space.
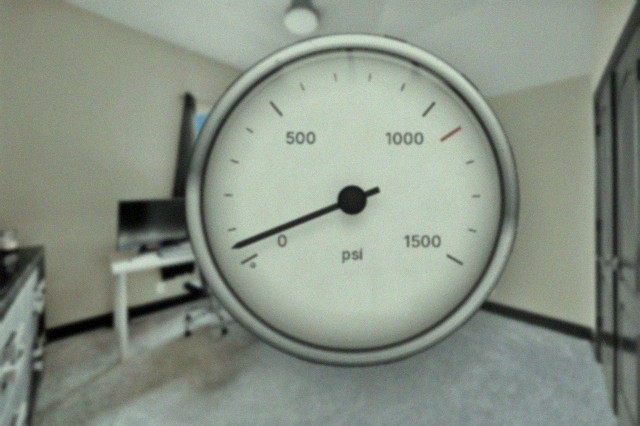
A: 50 psi
